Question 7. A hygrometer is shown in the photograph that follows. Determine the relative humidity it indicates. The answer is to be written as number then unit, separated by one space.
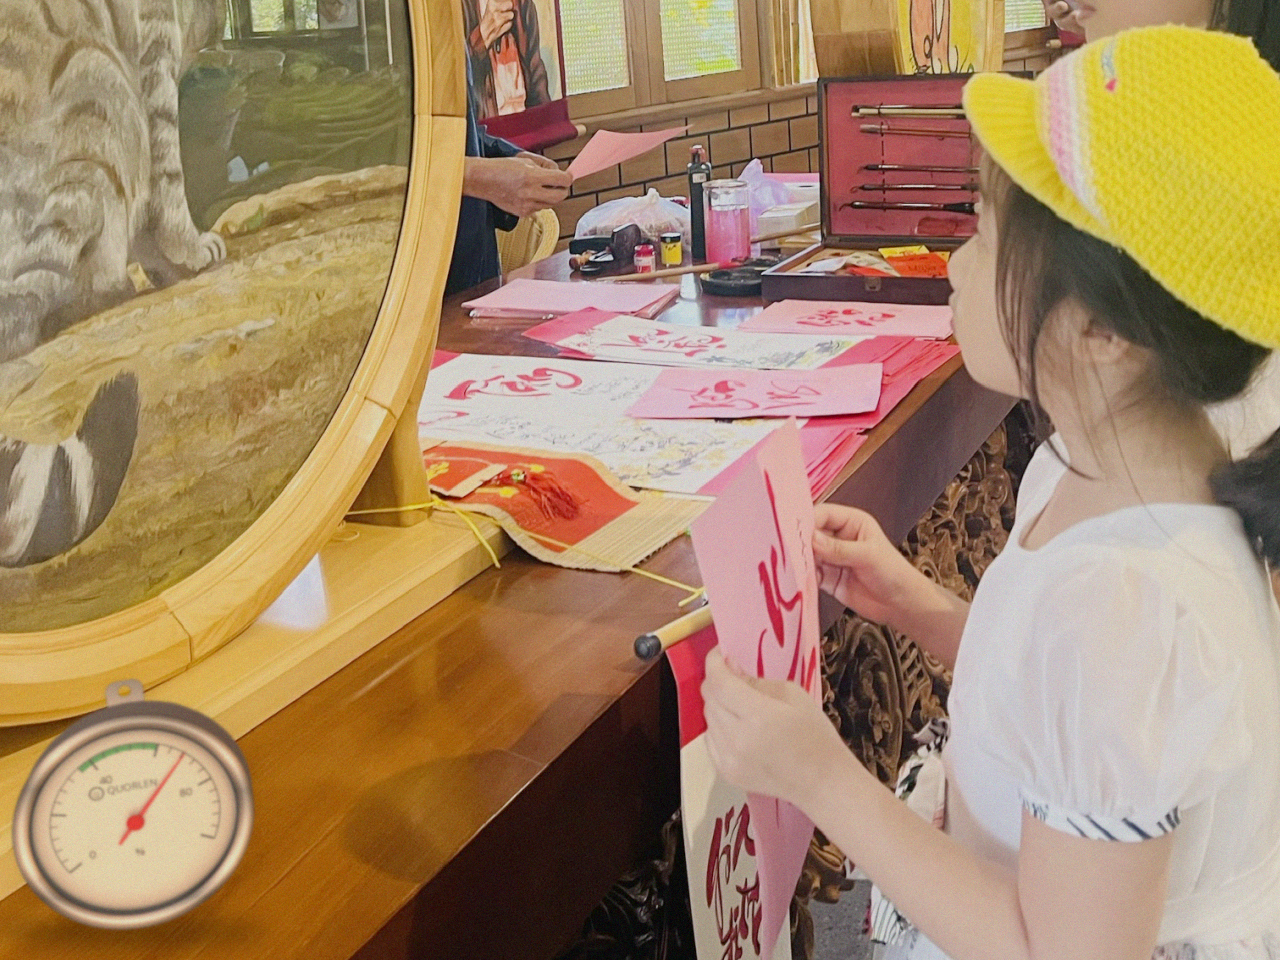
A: 68 %
